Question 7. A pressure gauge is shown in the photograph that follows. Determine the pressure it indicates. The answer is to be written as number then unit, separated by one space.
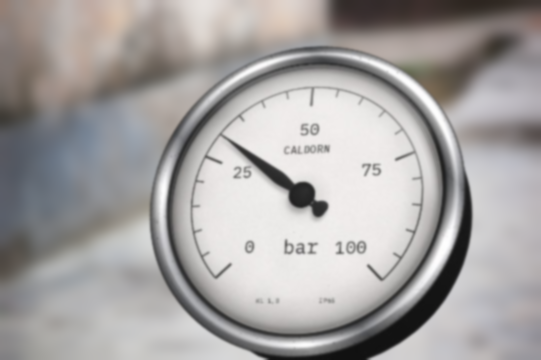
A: 30 bar
